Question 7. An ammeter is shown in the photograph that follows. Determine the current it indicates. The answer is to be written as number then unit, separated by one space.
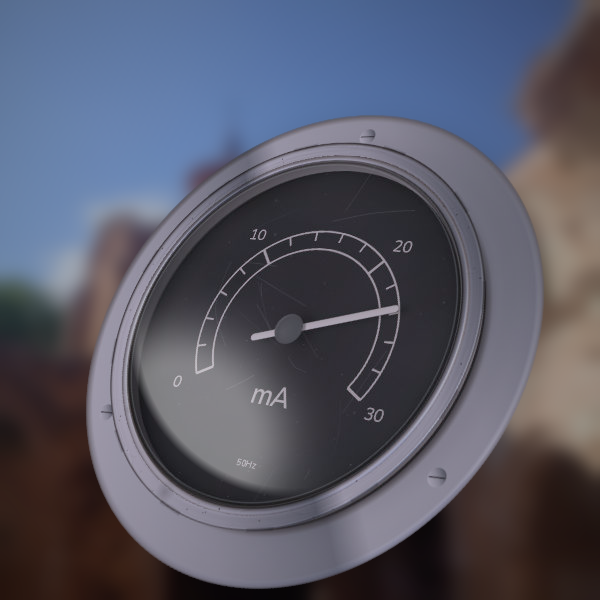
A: 24 mA
